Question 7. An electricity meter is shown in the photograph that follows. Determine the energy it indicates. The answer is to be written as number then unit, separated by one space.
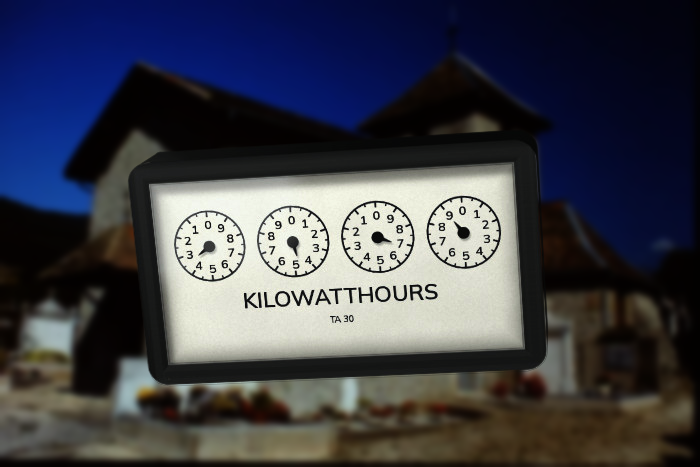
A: 3469 kWh
